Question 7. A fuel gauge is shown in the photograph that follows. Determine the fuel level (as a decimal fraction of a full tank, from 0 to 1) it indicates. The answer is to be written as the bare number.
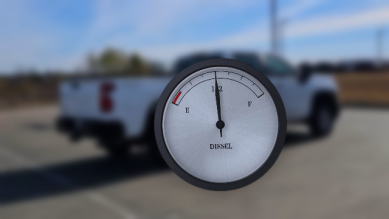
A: 0.5
